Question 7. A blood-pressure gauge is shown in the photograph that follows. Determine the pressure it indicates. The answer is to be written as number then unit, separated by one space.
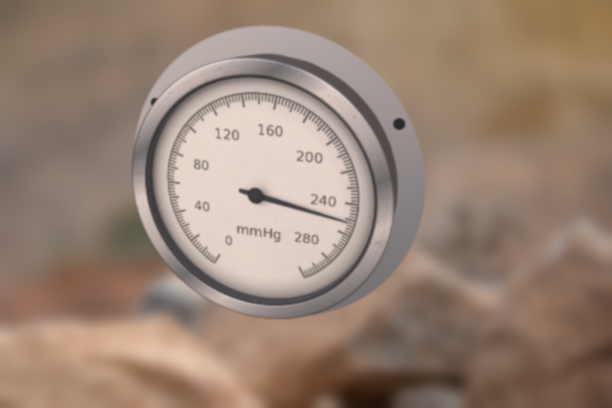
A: 250 mmHg
